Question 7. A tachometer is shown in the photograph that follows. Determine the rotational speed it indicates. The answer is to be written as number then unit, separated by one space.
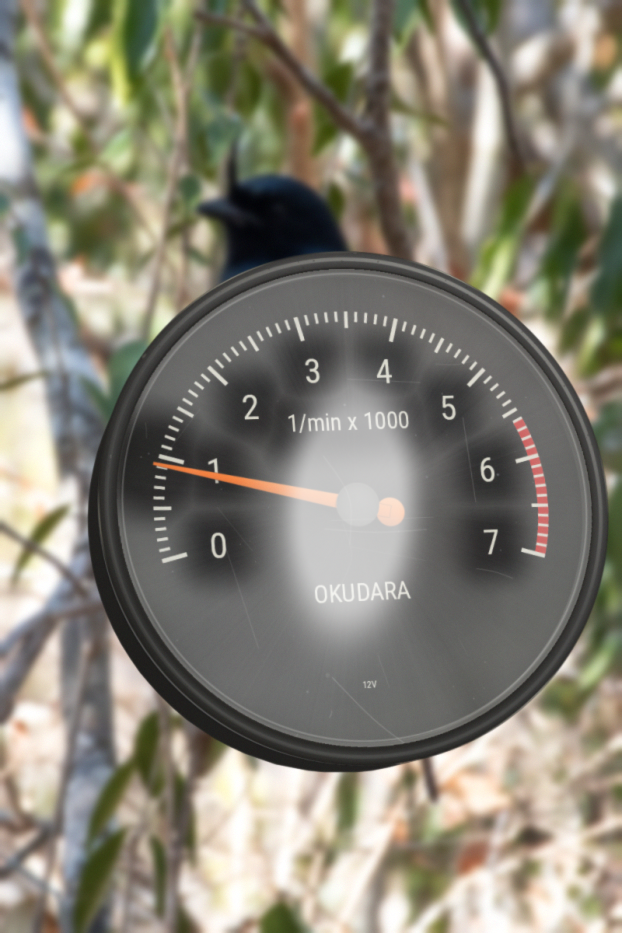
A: 900 rpm
